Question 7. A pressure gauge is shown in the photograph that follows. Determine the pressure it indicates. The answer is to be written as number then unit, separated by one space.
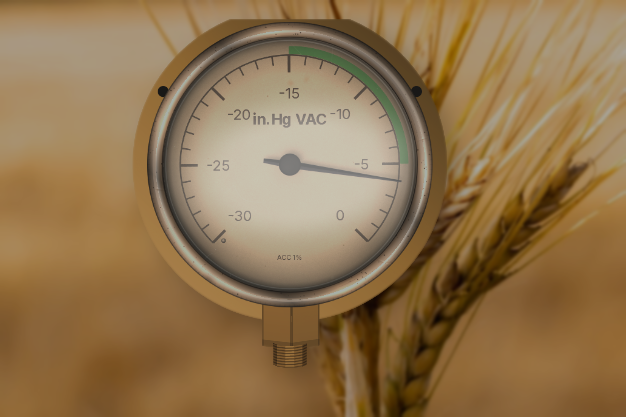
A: -4 inHg
